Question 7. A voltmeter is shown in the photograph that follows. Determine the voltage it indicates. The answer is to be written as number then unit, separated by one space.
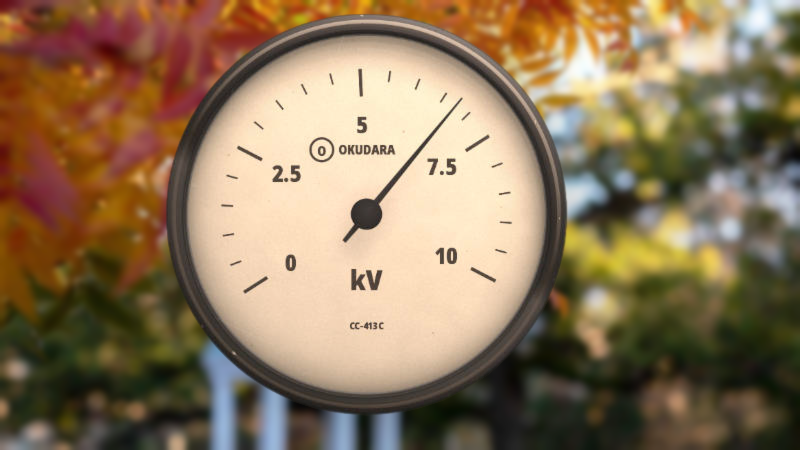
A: 6.75 kV
